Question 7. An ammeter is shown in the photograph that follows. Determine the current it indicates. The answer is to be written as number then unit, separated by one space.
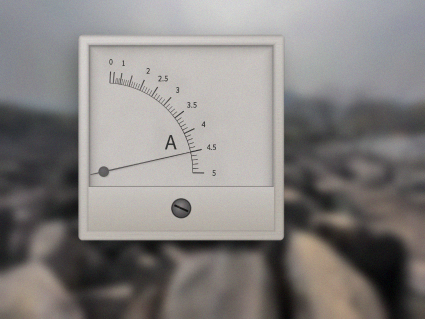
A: 4.5 A
